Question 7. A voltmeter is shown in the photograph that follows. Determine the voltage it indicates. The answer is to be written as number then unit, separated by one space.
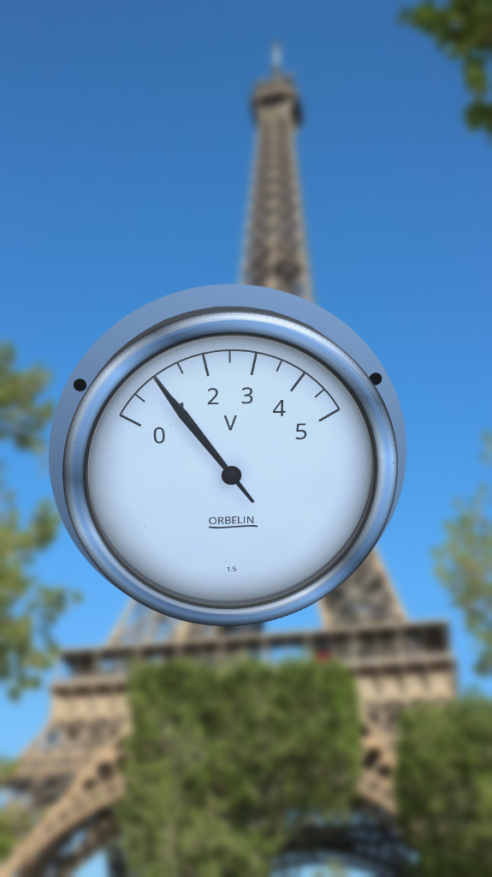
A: 1 V
